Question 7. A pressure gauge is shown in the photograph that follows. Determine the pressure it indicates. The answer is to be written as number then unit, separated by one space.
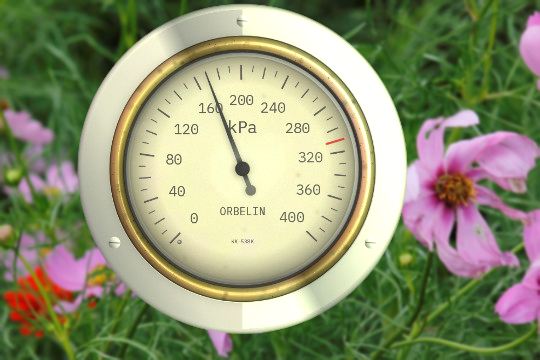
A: 170 kPa
